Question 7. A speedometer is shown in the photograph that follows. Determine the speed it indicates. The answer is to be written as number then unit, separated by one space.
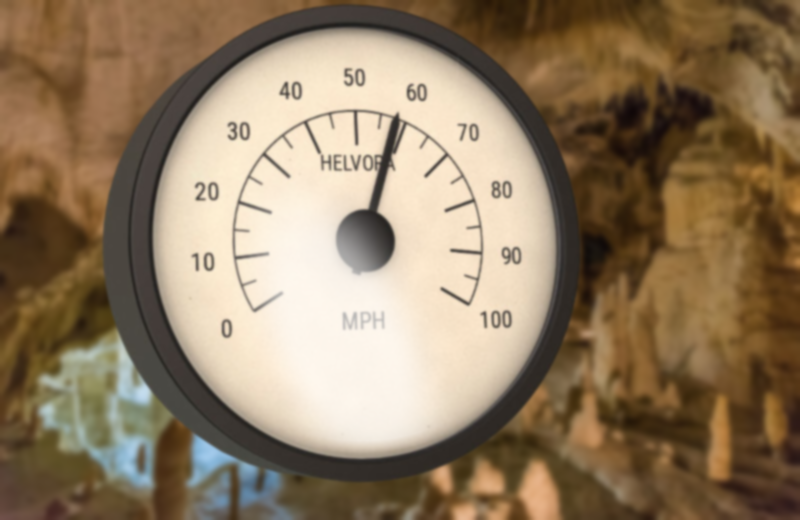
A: 57.5 mph
